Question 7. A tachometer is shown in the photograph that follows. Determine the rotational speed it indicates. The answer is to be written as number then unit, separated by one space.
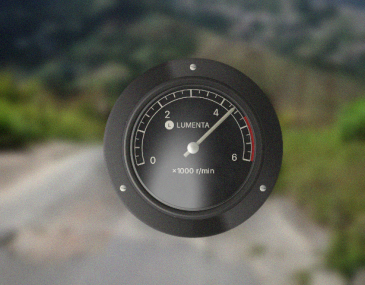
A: 4375 rpm
